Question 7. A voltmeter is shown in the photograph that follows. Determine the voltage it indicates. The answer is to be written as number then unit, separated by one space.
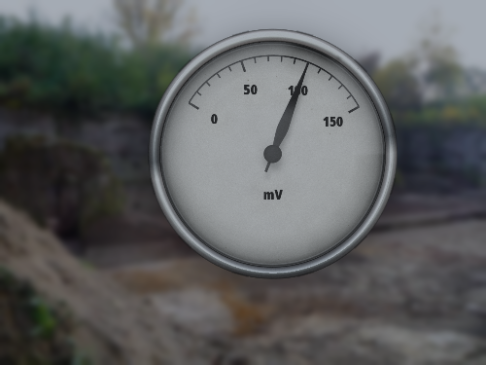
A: 100 mV
